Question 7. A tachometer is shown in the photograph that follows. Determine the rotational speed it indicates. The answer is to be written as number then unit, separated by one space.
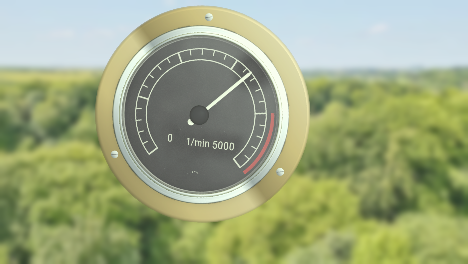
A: 3300 rpm
